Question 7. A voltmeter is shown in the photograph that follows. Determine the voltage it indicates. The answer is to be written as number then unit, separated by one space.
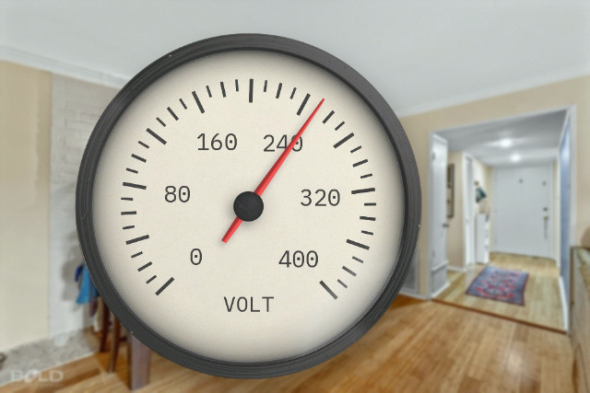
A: 250 V
